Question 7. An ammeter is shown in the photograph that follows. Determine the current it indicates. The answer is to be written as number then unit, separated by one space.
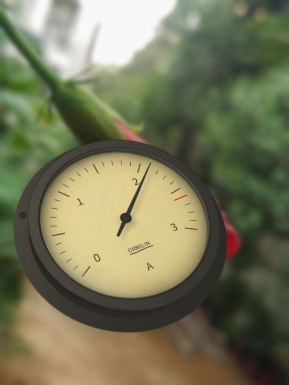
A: 2.1 A
